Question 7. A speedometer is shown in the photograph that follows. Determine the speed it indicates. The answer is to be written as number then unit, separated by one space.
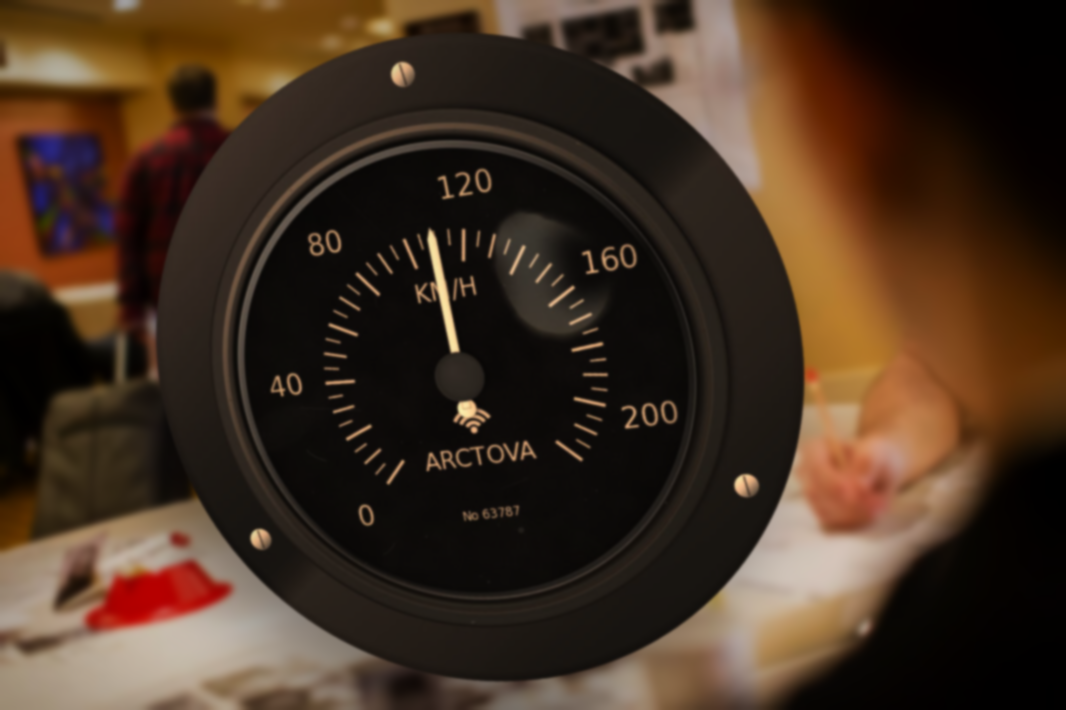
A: 110 km/h
